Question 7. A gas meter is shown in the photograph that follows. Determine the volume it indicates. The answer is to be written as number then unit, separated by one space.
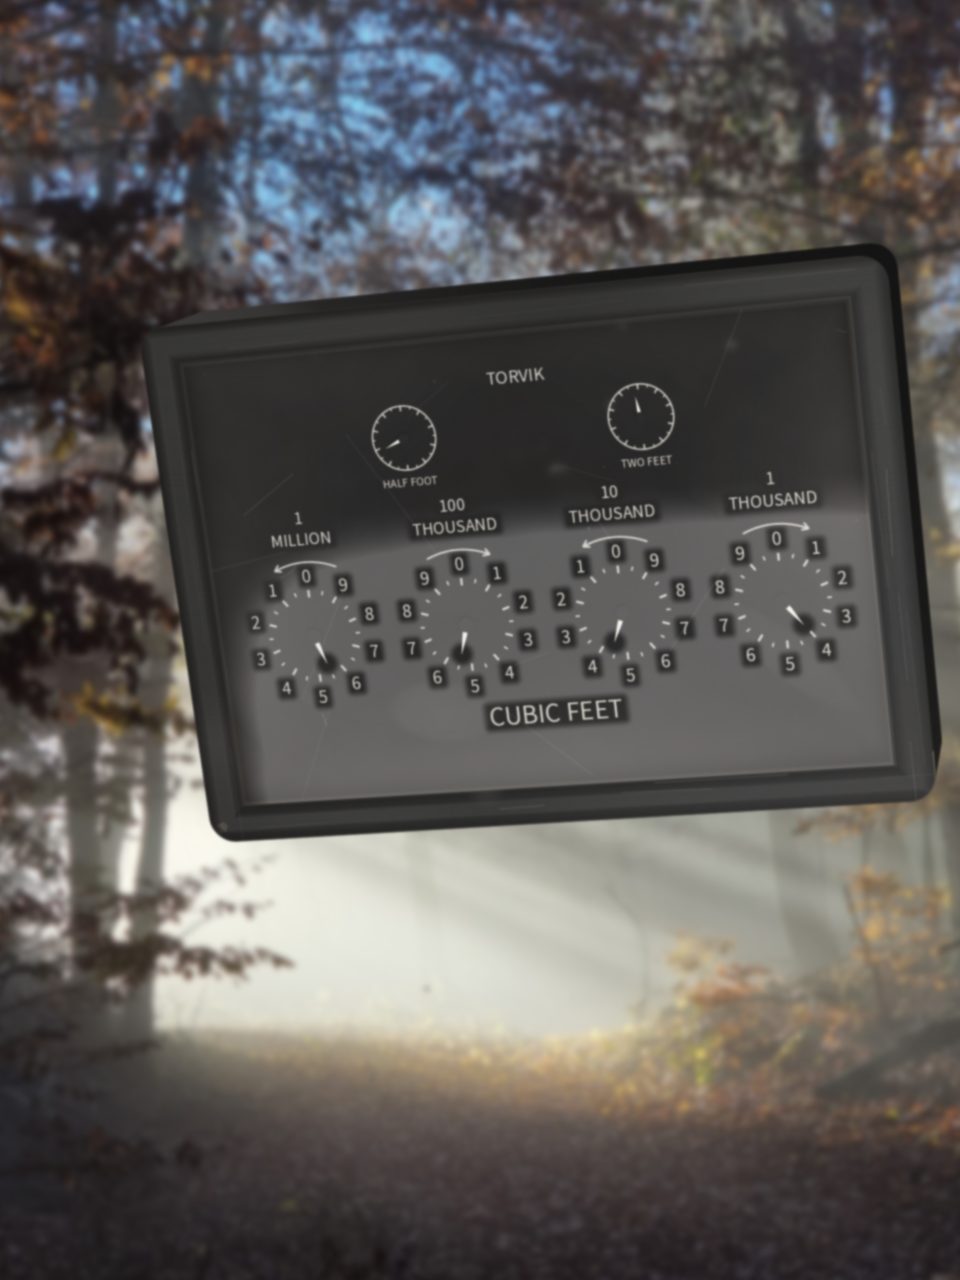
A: 554400 ft³
